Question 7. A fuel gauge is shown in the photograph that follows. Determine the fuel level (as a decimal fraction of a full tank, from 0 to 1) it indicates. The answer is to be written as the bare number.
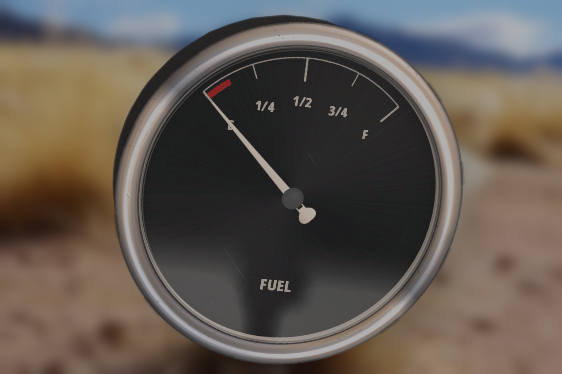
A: 0
